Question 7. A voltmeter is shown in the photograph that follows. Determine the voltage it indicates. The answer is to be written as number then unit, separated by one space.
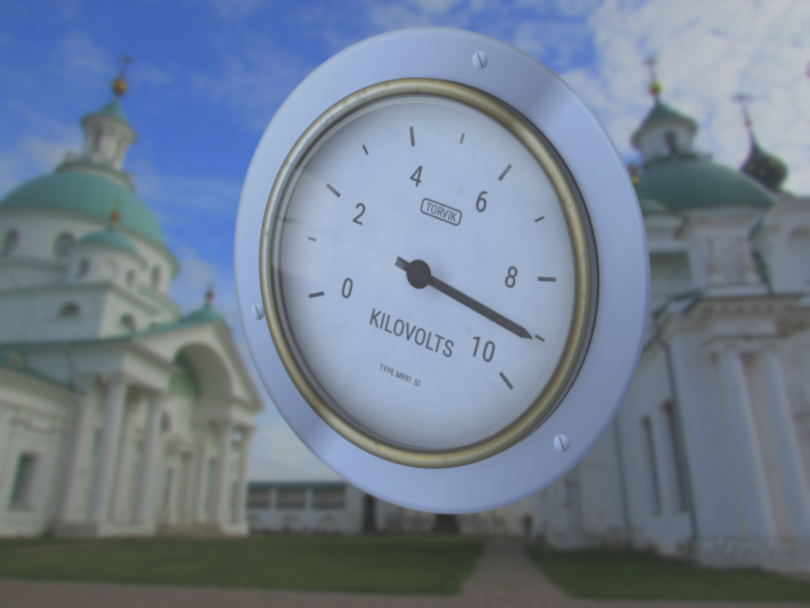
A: 9 kV
